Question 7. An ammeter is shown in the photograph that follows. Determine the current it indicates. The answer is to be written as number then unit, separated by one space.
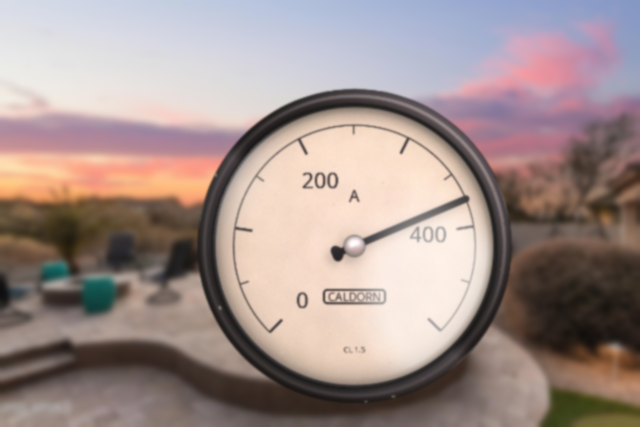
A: 375 A
